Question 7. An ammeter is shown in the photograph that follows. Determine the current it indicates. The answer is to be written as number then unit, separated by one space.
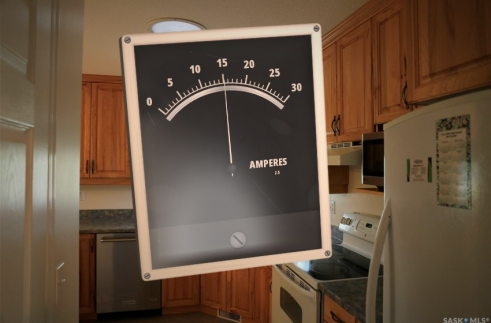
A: 15 A
